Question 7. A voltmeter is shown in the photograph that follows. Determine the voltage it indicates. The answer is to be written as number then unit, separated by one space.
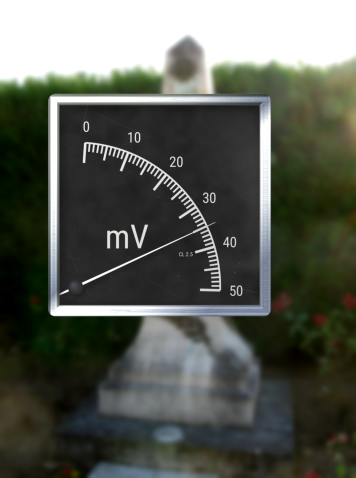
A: 35 mV
